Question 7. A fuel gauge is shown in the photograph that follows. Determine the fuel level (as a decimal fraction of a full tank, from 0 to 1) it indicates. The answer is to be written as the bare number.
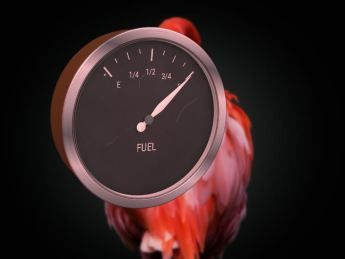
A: 1
